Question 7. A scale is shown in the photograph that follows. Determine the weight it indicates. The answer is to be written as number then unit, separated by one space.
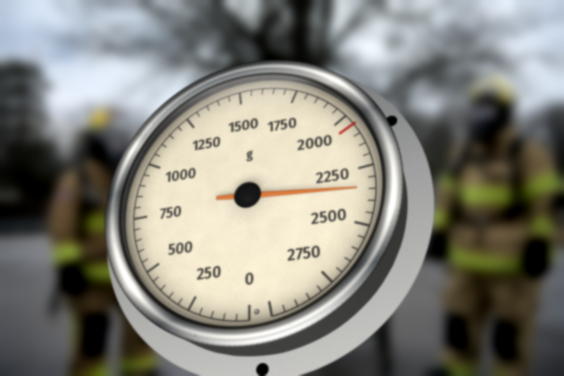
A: 2350 g
